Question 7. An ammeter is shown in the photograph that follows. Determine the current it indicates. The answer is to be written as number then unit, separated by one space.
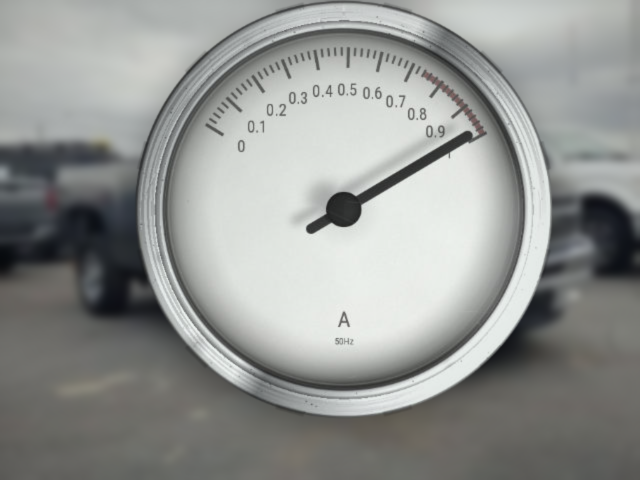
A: 0.98 A
